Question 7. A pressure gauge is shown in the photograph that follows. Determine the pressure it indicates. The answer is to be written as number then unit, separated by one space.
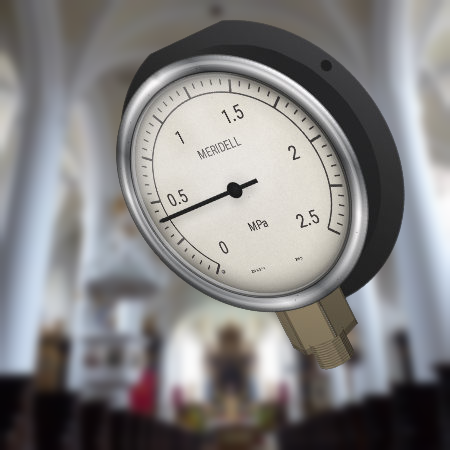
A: 0.4 MPa
